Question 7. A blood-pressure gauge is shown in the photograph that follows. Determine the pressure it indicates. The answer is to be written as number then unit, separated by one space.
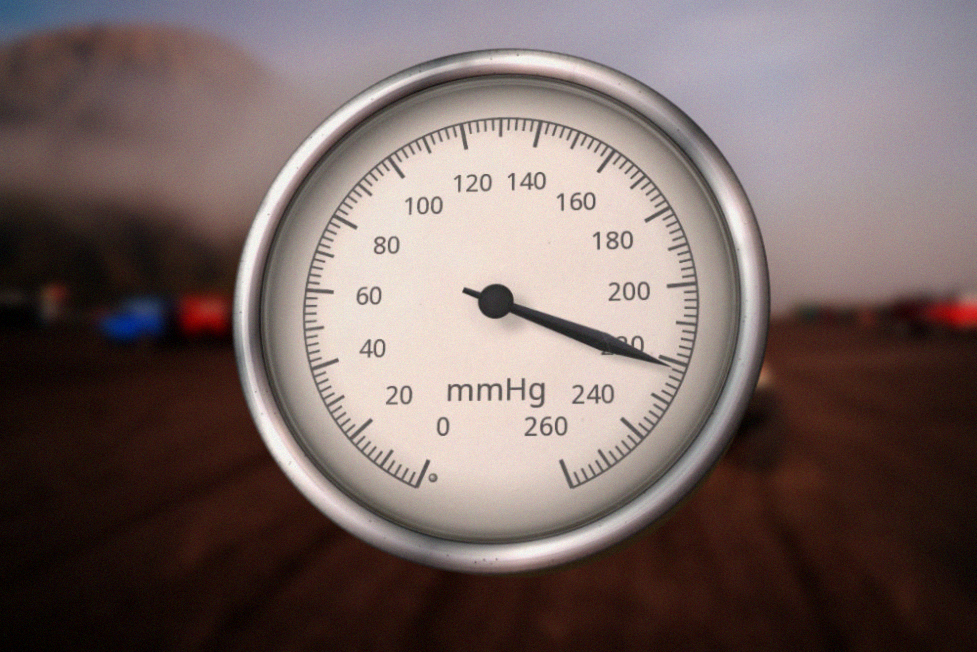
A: 222 mmHg
